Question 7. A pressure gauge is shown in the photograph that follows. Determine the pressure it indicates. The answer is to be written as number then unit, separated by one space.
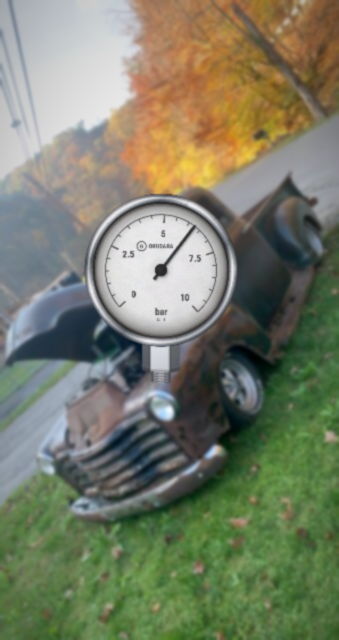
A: 6.25 bar
